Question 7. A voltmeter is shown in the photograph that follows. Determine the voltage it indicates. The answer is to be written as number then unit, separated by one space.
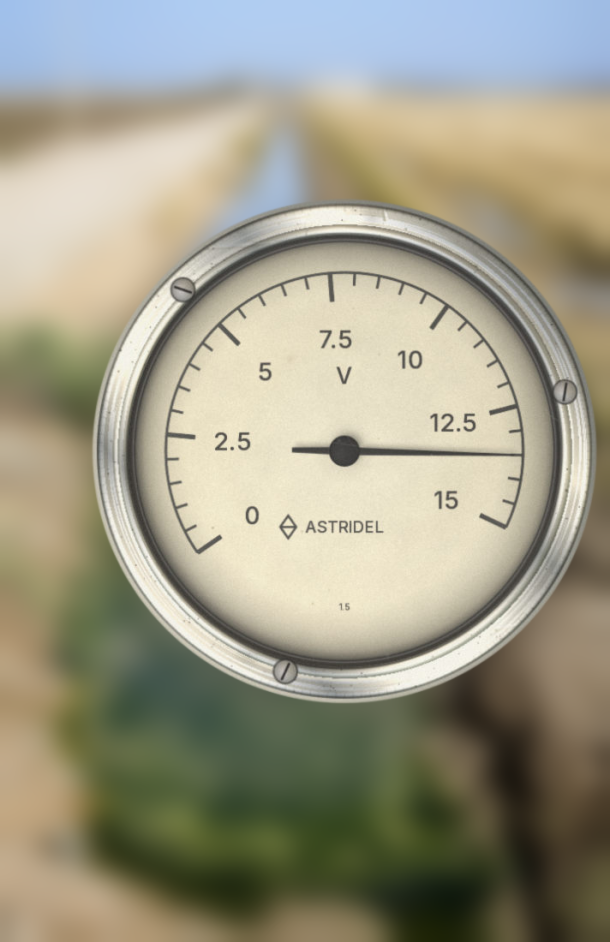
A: 13.5 V
